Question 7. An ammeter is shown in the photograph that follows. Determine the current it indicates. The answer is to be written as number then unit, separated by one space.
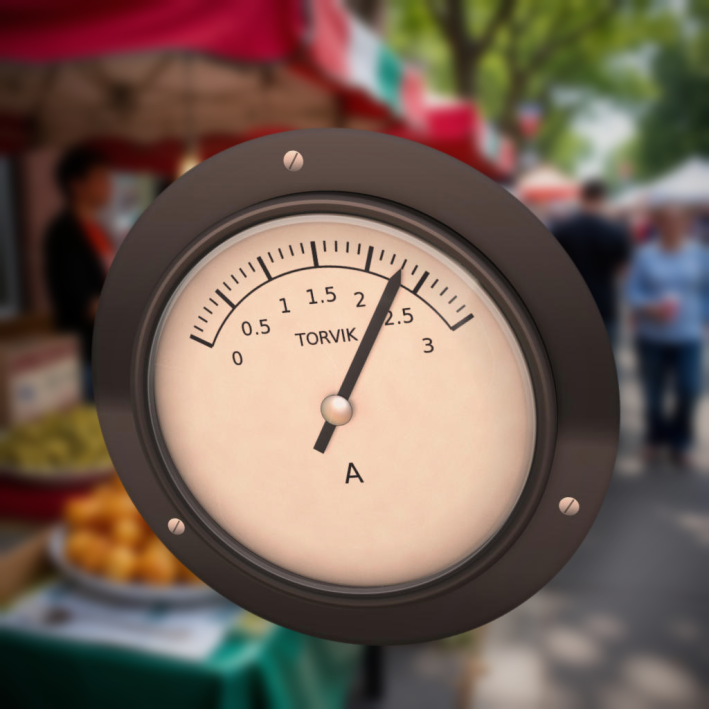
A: 2.3 A
